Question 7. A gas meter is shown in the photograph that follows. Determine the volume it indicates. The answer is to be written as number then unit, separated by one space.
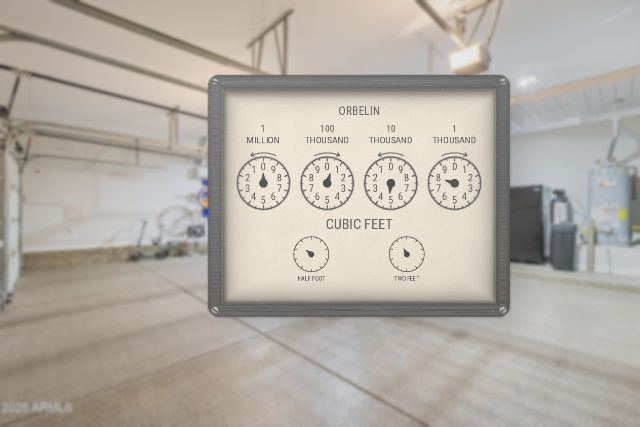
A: 4800 ft³
